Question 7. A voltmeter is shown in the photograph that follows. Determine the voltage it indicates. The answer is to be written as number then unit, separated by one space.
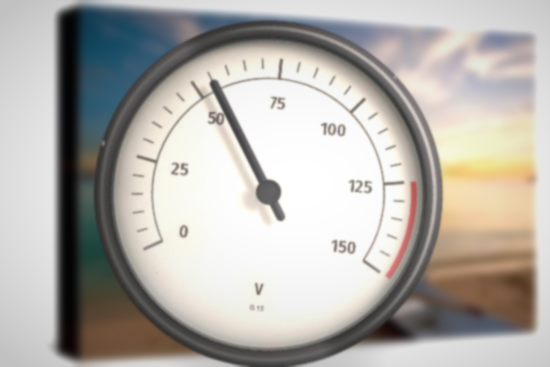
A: 55 V
